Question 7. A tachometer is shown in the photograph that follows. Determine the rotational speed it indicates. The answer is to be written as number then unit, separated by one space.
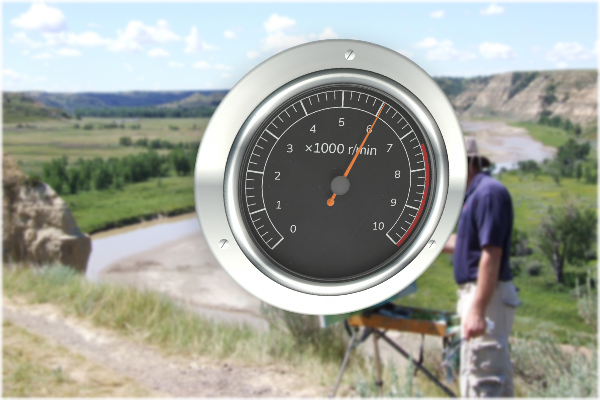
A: 6000 rpm
